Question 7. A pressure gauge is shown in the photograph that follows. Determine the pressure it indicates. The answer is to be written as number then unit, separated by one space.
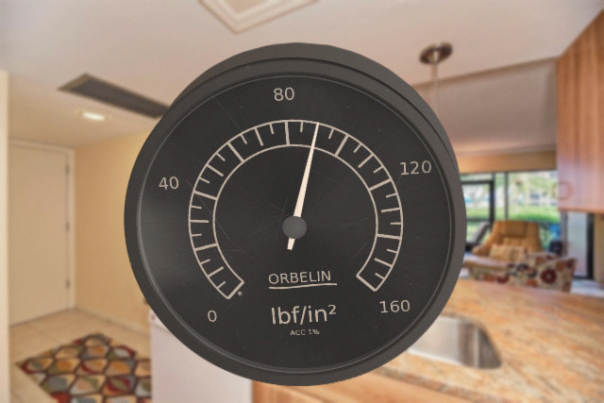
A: 90 psi
